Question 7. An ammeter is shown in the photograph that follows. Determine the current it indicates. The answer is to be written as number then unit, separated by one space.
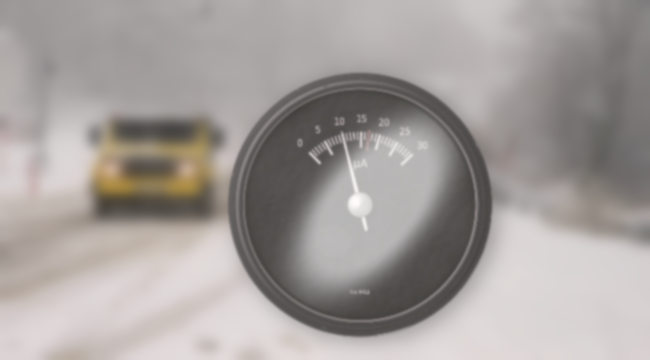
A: 10 µA
